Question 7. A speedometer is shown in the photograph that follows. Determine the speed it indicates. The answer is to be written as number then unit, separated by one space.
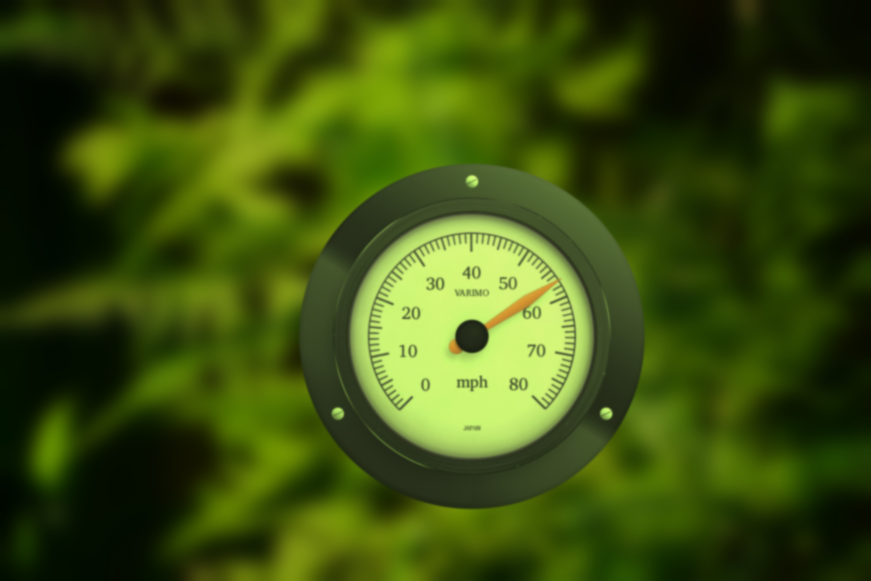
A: 57 mph
